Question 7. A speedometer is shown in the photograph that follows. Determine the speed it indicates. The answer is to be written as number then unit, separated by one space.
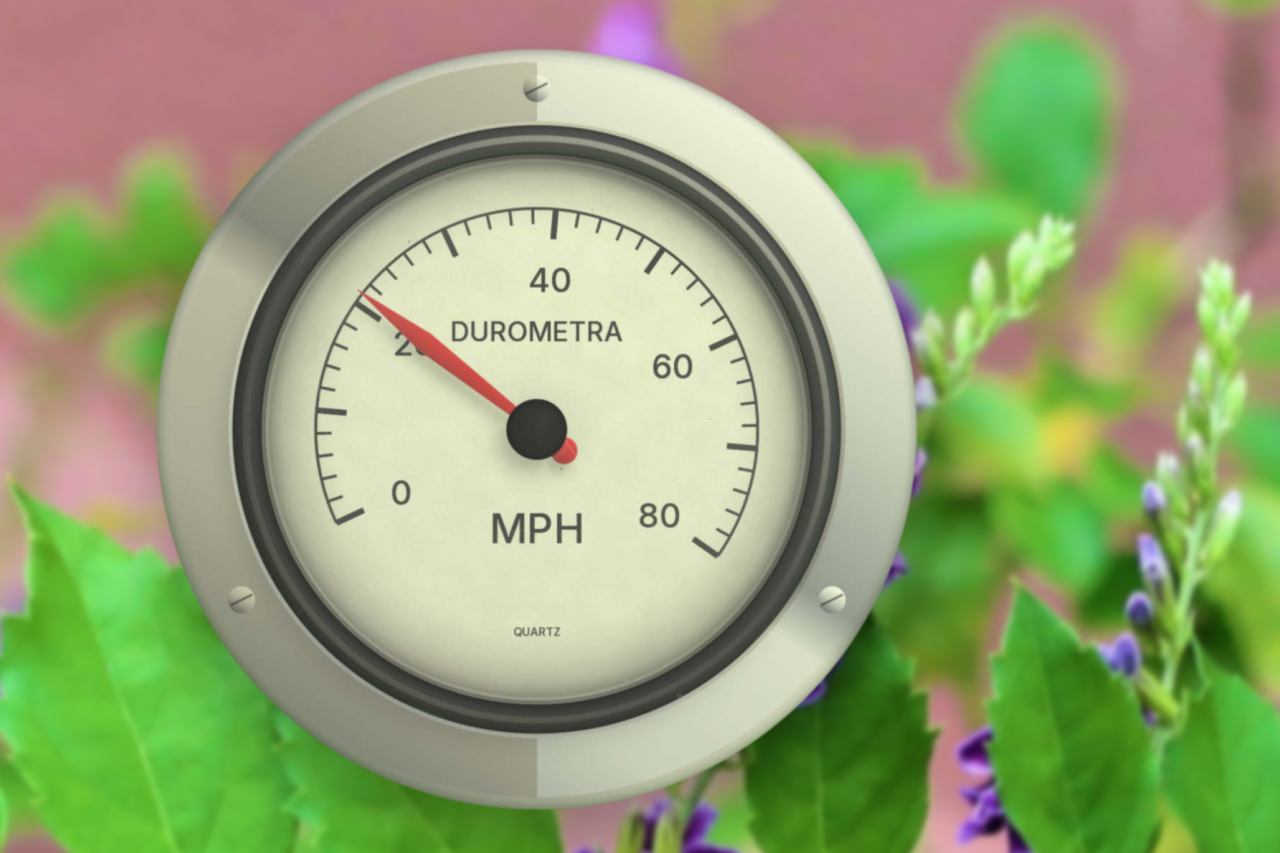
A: 21 mph
